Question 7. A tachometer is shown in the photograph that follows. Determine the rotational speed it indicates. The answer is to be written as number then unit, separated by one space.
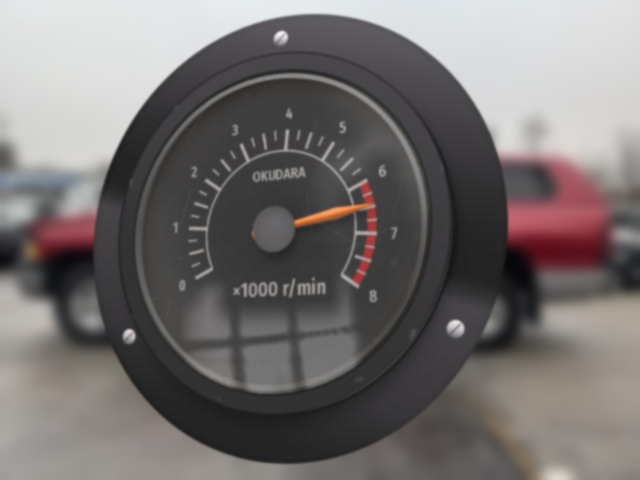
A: 6500 rpm
